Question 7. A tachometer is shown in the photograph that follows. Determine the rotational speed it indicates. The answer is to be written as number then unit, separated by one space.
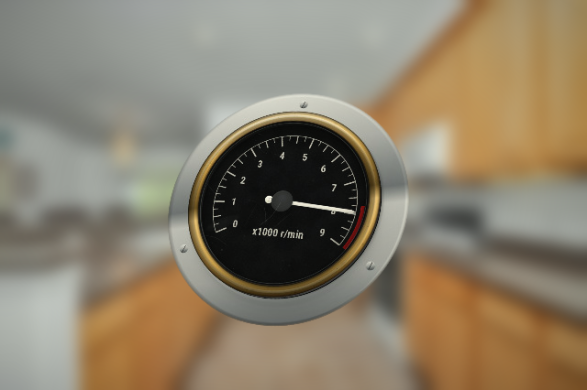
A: 8000 rpm
